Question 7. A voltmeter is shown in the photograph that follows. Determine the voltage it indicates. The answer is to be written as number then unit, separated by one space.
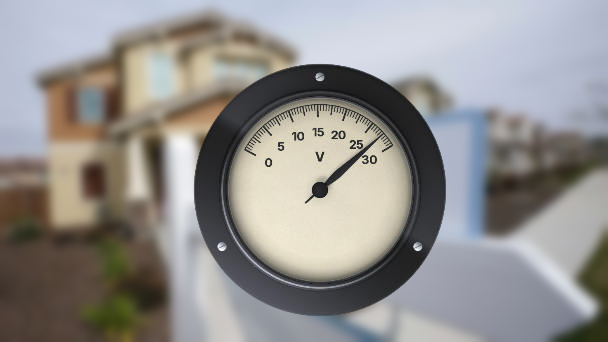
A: 27.5 V
